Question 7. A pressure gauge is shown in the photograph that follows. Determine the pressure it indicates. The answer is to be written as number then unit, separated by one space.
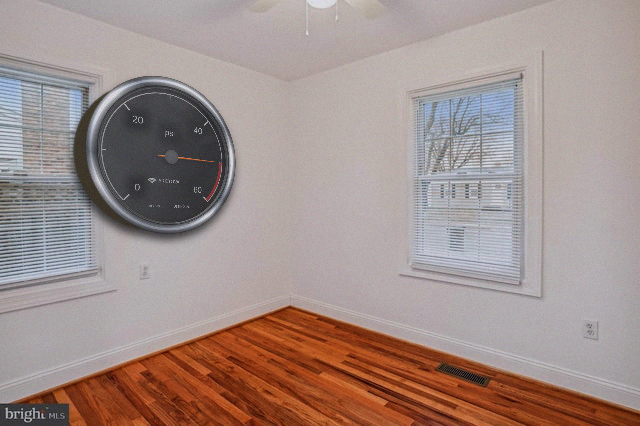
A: 50 psi
